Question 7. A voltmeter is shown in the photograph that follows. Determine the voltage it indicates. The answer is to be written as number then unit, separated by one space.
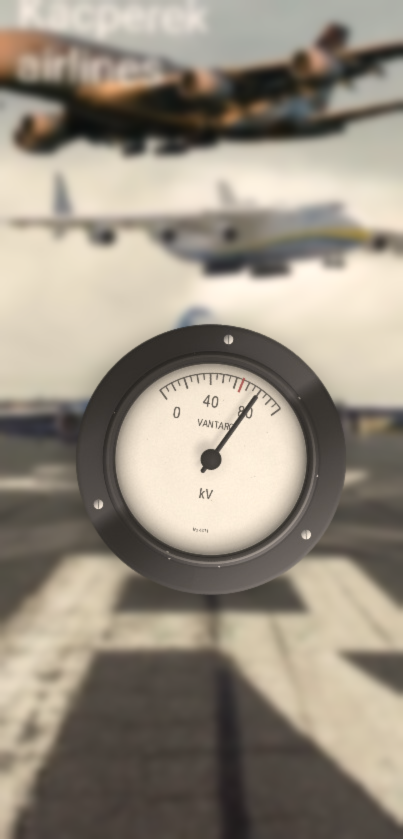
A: 80 kV
